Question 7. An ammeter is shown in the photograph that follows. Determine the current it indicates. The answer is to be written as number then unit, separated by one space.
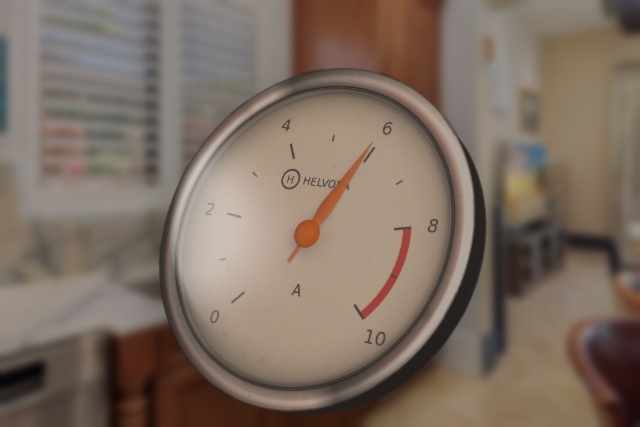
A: 6 A
